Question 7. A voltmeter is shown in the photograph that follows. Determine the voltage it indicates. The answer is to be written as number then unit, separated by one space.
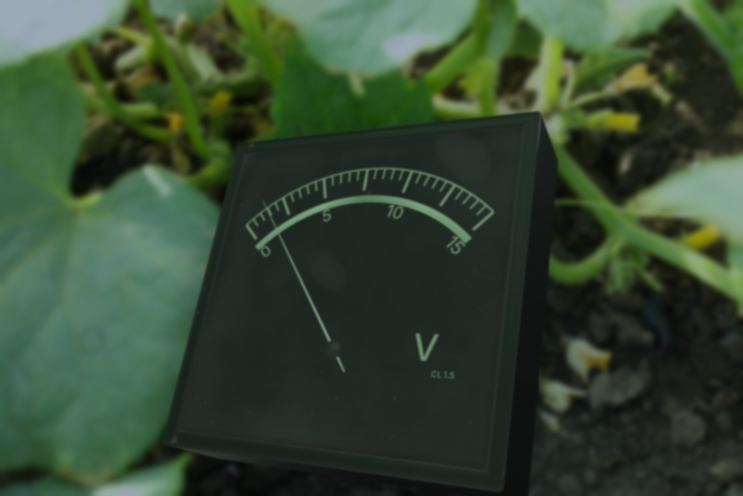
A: 1.5 V
